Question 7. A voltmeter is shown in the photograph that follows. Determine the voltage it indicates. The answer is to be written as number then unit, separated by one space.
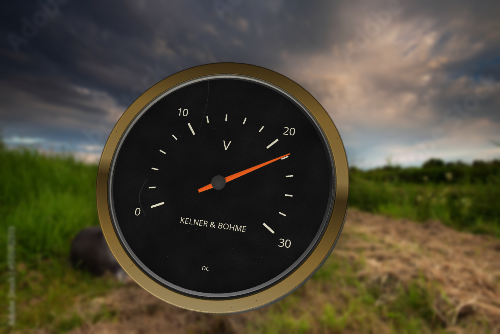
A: 22 V
